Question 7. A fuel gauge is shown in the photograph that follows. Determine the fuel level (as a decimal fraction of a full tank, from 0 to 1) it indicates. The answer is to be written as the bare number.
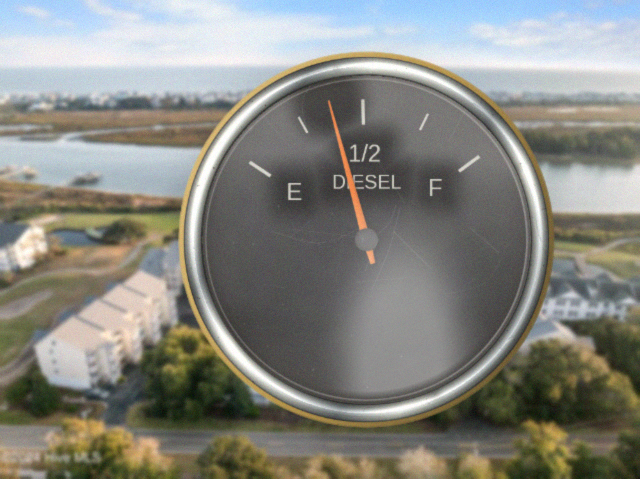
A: 0.375
